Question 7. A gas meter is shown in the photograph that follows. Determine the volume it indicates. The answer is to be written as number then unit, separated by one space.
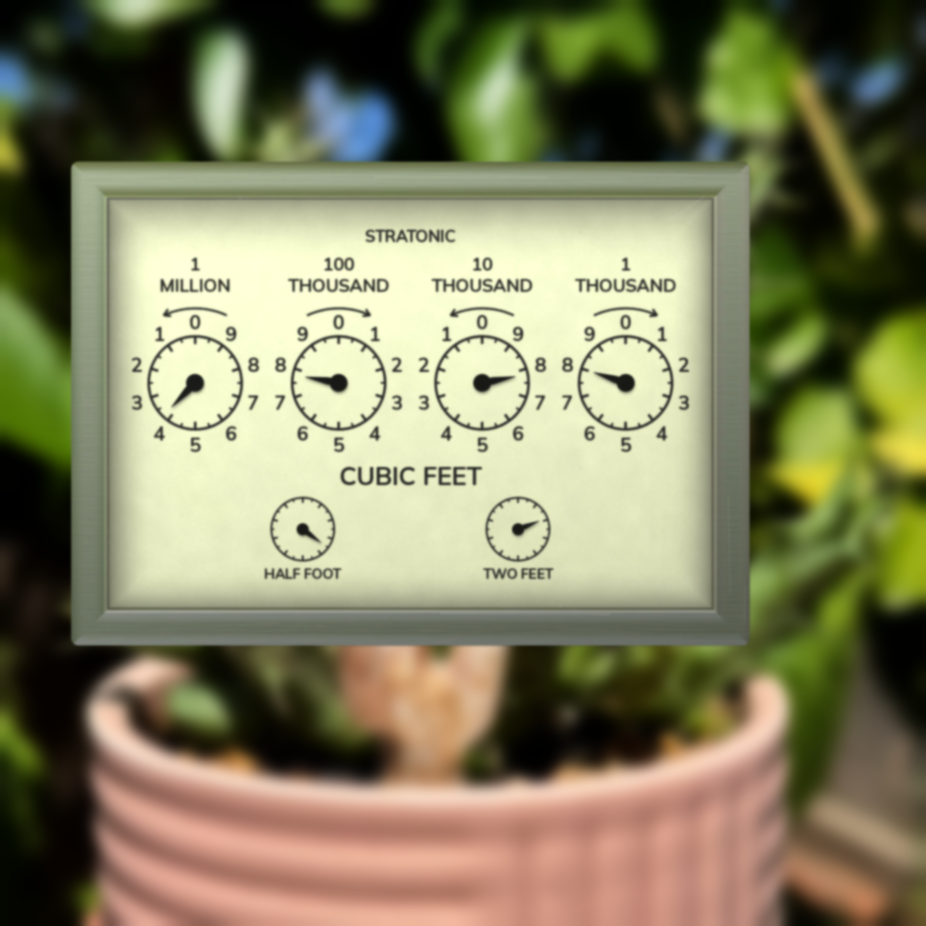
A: 377800 ft³
